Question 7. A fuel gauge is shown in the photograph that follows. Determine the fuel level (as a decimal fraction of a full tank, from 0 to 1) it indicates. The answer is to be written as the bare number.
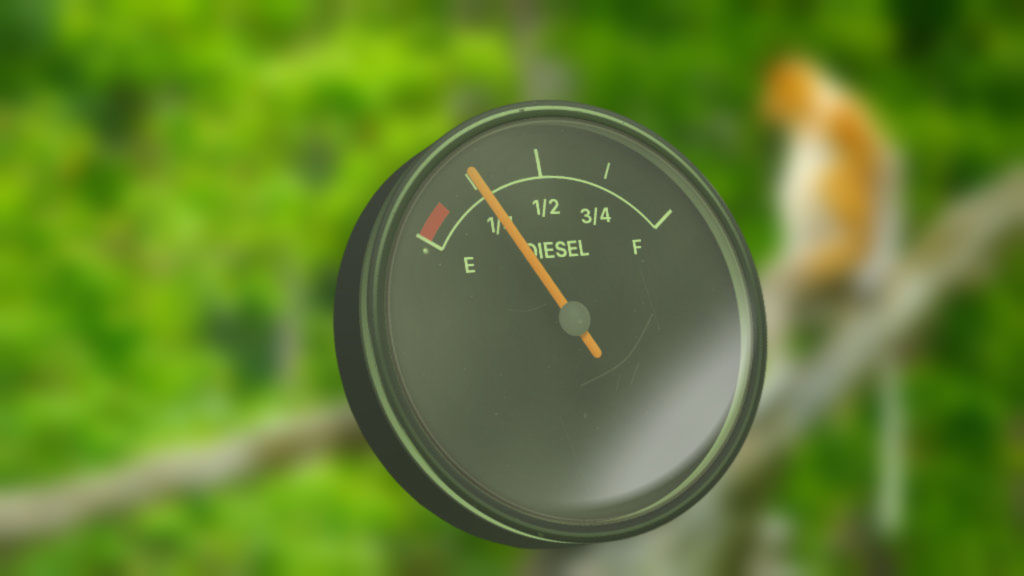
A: 0.25
